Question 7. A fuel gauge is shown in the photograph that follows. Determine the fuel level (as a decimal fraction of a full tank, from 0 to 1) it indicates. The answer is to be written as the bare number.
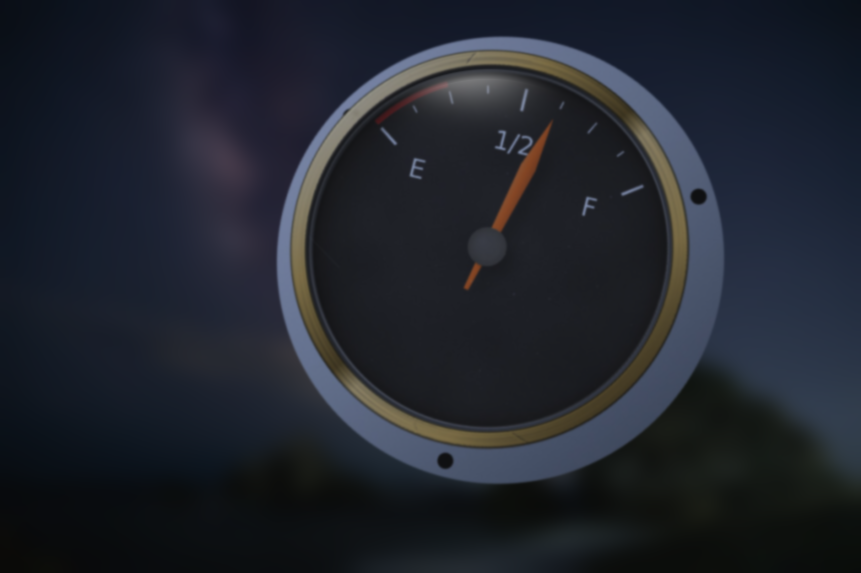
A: 0.625
